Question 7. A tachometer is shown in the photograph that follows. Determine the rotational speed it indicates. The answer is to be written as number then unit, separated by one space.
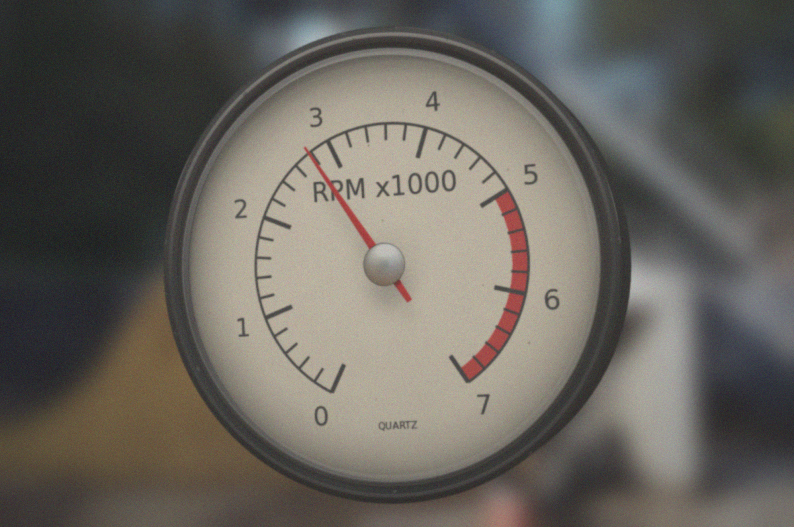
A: 2800 rpm
